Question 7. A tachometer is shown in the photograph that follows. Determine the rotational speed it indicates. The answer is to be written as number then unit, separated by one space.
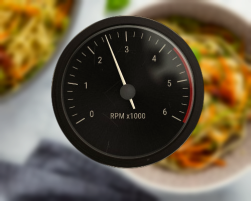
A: 2500 rpm
